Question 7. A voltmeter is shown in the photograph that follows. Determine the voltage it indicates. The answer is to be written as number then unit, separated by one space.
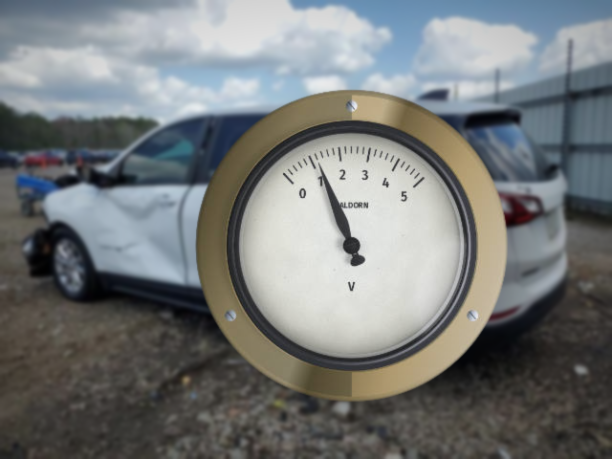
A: 1.2 V
